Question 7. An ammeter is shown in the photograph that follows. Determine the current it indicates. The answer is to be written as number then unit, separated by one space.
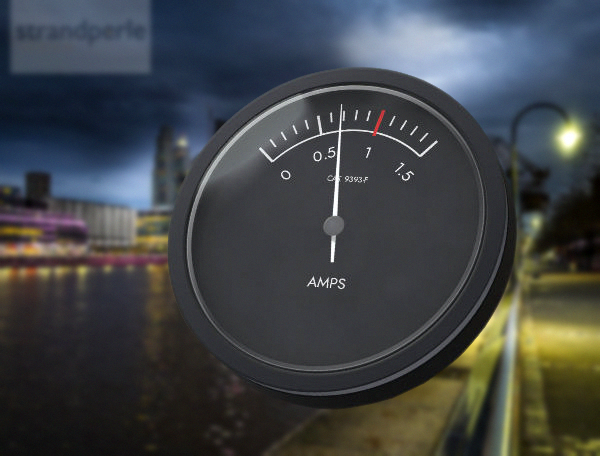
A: 0.7 A
